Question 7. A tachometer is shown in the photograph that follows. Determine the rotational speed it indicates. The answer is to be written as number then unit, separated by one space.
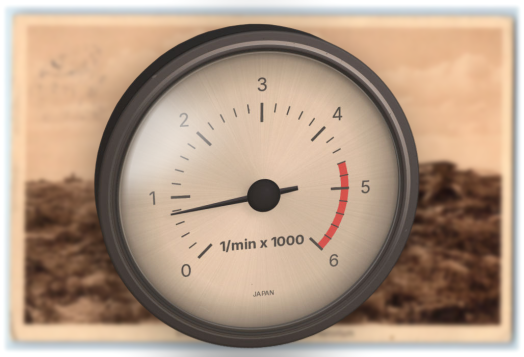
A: 800 rpm
